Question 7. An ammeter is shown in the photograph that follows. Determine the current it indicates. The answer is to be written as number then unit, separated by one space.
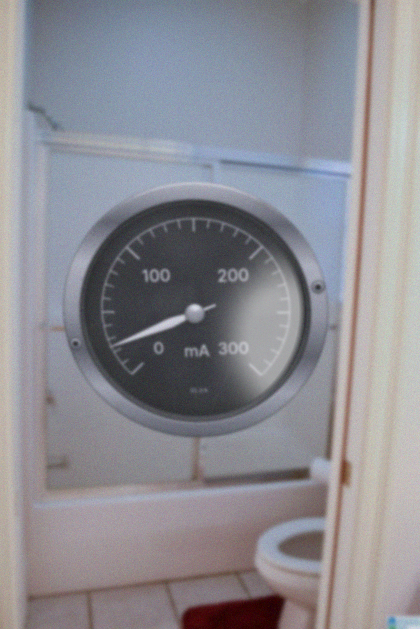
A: 25 mA
